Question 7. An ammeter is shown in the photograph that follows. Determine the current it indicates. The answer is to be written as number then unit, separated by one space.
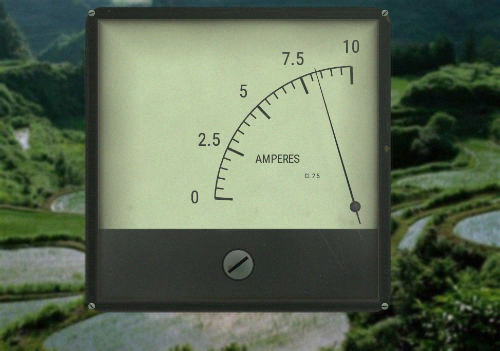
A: 8.25 A
